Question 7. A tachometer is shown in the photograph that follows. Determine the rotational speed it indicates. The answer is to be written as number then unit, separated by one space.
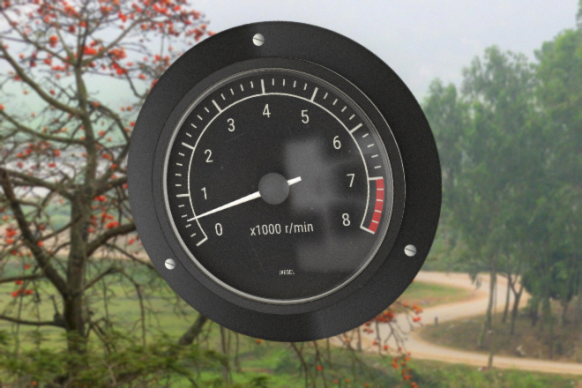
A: 500 rpm
